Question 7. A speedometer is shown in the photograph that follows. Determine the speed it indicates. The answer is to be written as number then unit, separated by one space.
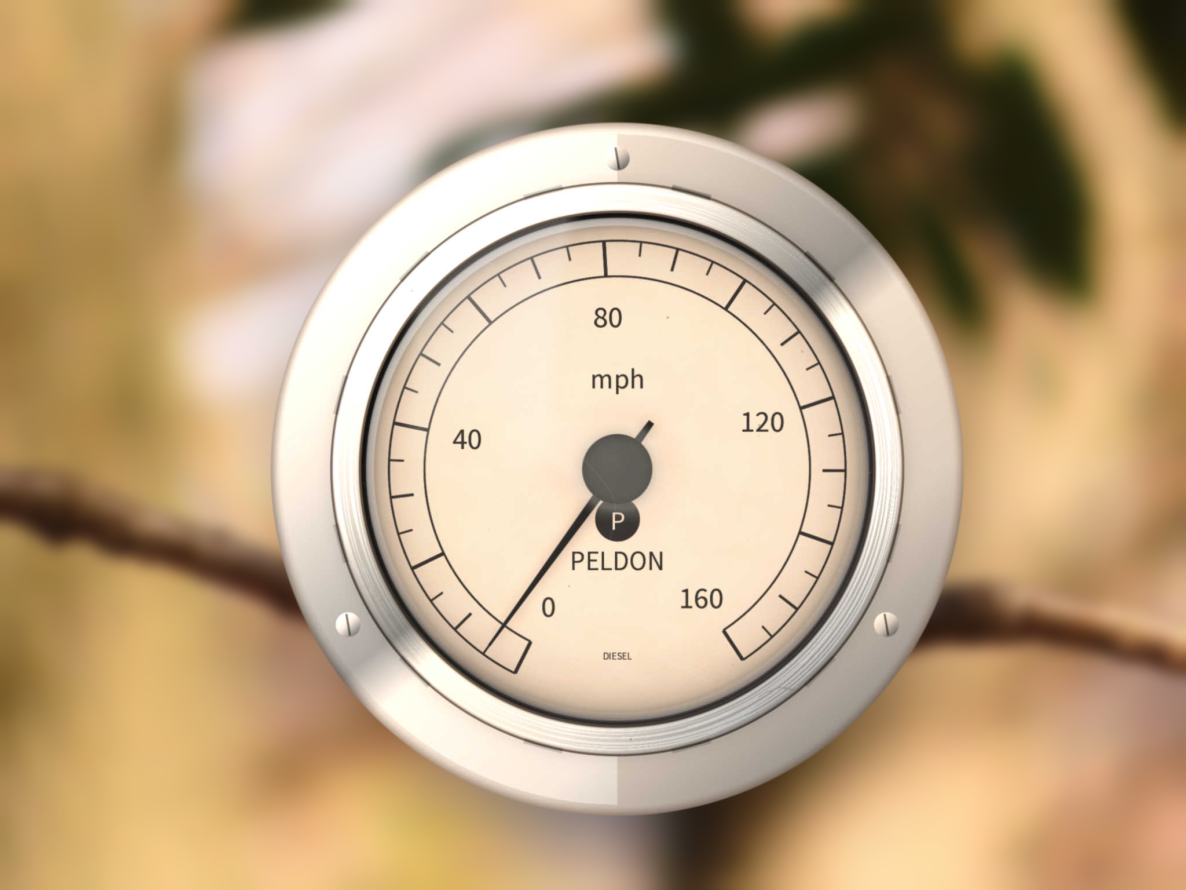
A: 5 mph
